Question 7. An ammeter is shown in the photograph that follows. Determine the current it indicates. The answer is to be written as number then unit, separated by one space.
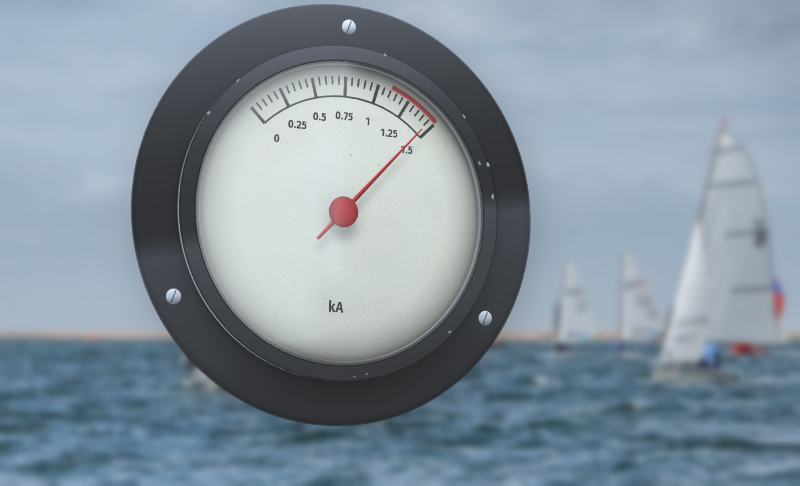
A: 1.45 kA
